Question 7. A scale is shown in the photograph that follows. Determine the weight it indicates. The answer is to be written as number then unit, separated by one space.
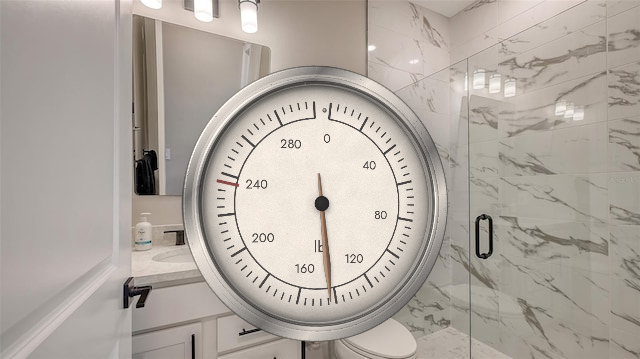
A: 144 lb
